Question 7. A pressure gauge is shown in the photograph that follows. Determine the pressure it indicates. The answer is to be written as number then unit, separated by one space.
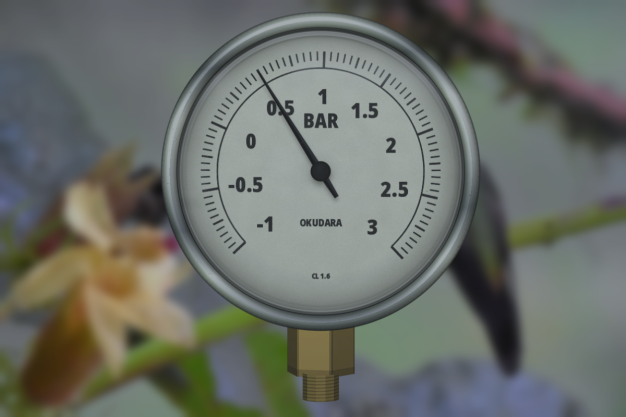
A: 0.5 bar
